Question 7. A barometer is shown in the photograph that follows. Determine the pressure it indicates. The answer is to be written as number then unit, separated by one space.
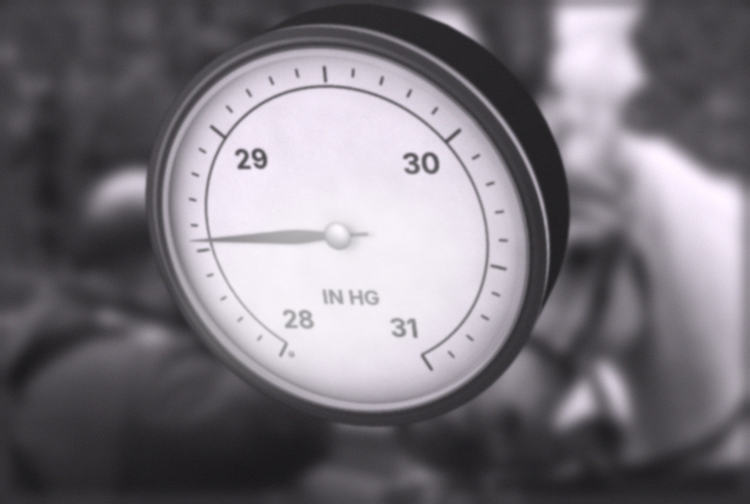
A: 28.55 inHg
